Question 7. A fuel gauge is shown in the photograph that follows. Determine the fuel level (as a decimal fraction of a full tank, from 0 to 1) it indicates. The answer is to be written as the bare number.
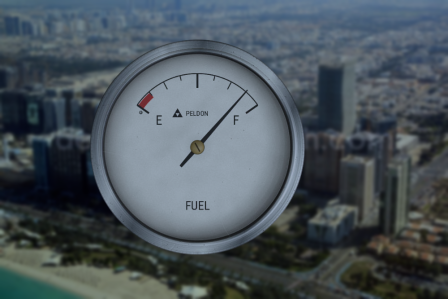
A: 0.875
